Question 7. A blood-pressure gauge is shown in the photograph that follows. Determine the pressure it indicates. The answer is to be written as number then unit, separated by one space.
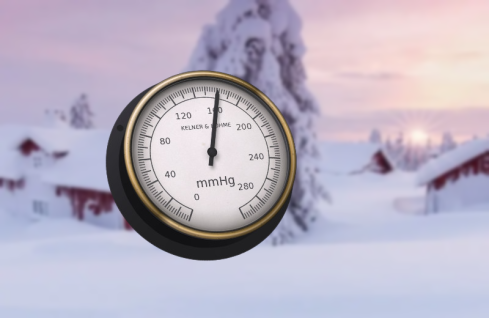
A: 160 mmHg
